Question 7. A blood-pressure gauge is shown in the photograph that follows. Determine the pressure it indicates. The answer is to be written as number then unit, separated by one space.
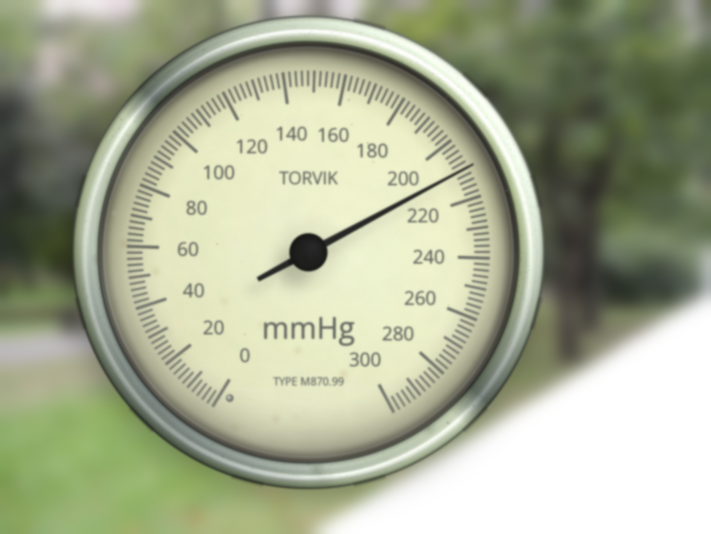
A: 210 mmHg
